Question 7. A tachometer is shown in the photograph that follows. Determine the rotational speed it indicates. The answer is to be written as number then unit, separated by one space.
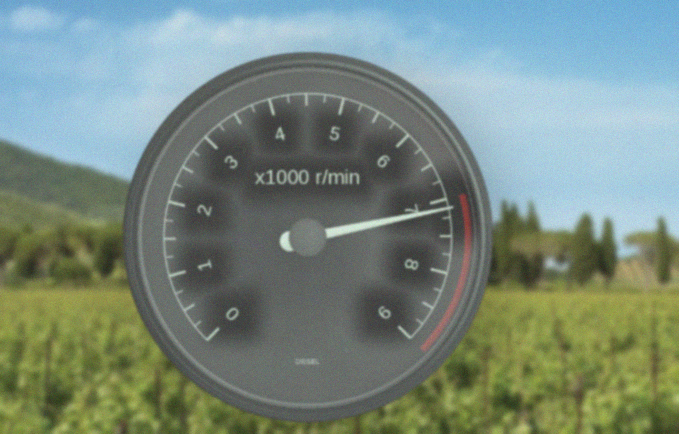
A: 7125 rpm
